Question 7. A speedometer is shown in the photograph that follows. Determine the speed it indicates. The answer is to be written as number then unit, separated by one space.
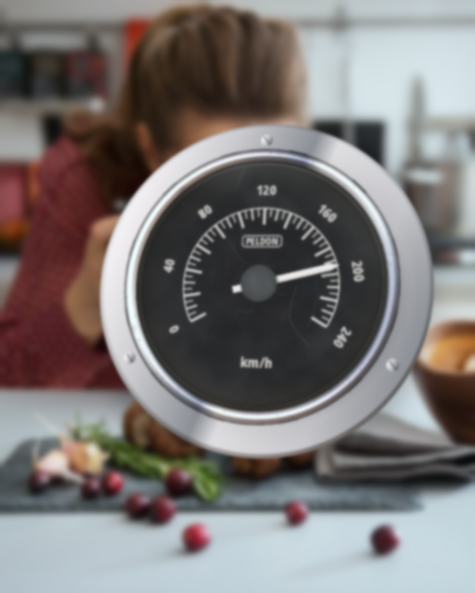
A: 195 km/h
